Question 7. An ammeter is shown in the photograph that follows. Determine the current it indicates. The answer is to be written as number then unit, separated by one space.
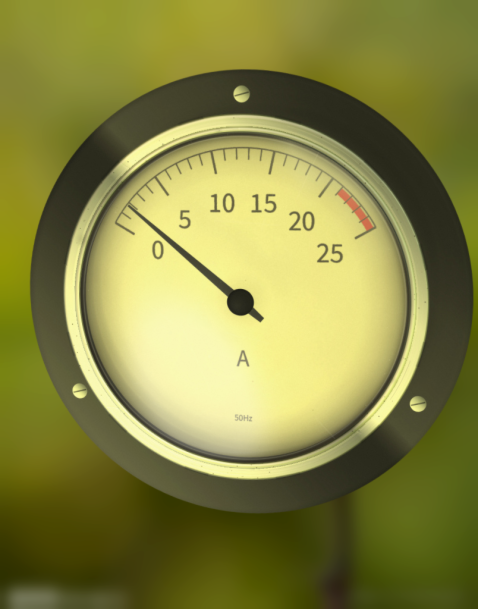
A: 2 A
